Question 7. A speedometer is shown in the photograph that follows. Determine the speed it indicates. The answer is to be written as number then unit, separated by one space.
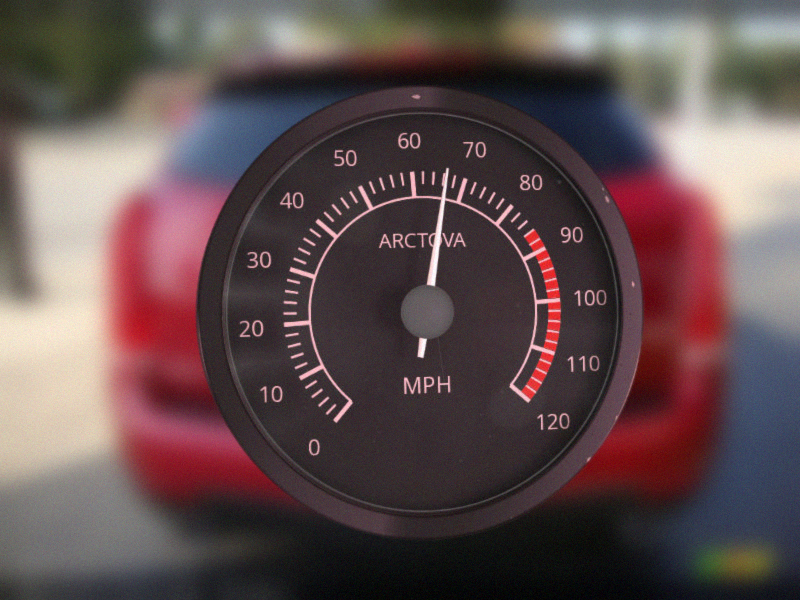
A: 66 mph
